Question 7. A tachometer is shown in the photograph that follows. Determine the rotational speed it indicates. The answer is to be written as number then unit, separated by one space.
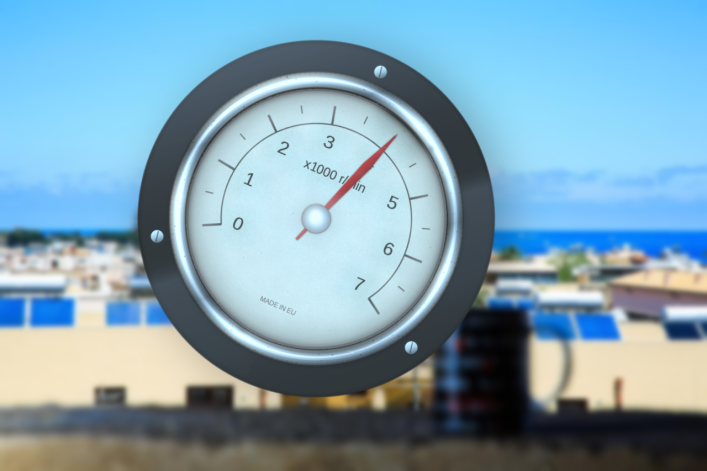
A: 4000 rpm
